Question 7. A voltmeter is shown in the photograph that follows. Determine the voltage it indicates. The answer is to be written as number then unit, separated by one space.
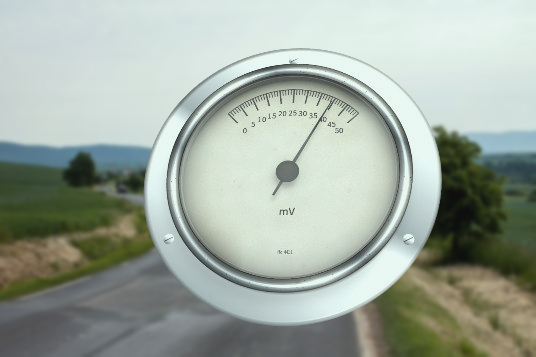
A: 40 mV
